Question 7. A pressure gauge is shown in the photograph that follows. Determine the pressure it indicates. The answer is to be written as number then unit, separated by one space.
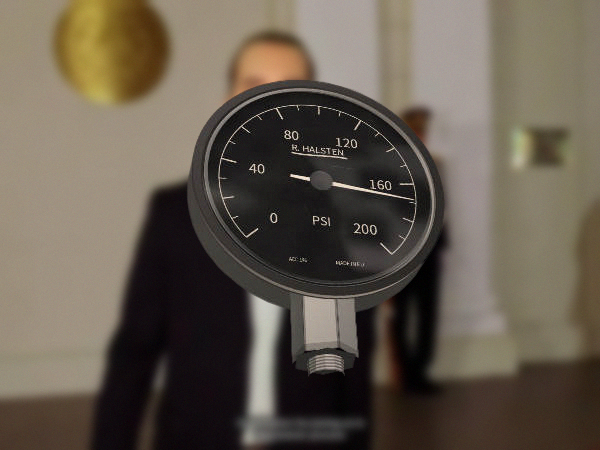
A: 170 psi
